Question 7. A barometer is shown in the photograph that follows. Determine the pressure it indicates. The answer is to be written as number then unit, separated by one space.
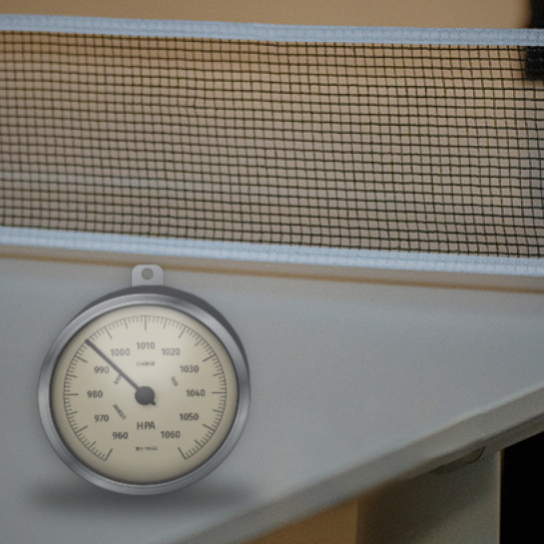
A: 995 hPa
